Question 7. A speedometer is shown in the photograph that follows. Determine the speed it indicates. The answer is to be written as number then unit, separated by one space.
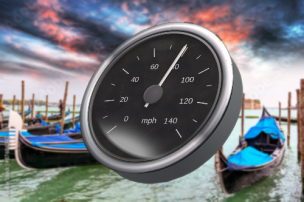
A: 80 mph
